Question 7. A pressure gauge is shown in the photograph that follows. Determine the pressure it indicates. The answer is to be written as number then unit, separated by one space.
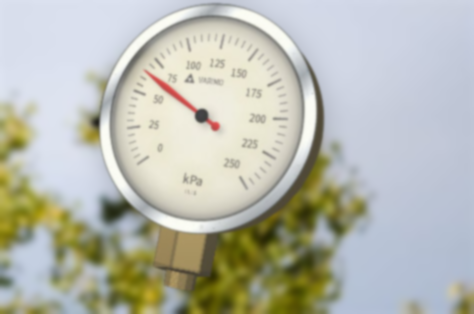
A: 65 kPa
